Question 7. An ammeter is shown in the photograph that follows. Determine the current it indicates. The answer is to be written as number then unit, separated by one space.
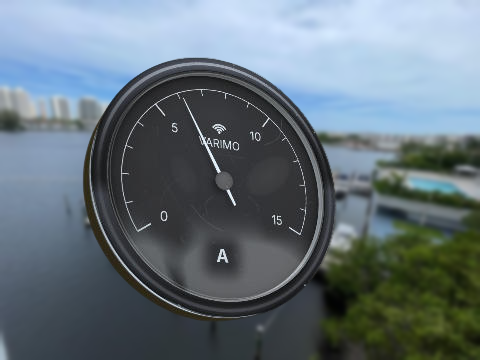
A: 6 A
